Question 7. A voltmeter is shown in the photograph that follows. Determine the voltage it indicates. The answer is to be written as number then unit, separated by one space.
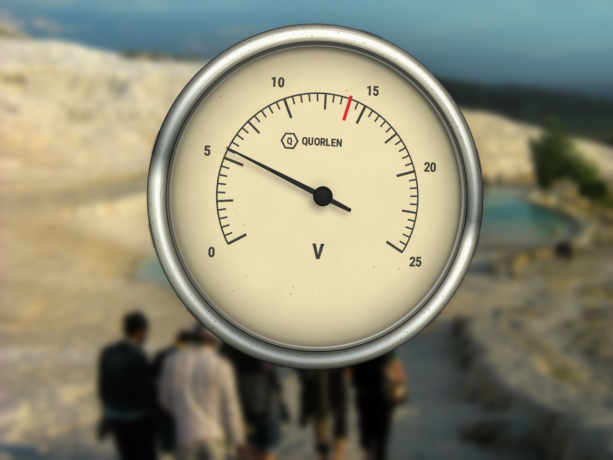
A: 5.5 V
